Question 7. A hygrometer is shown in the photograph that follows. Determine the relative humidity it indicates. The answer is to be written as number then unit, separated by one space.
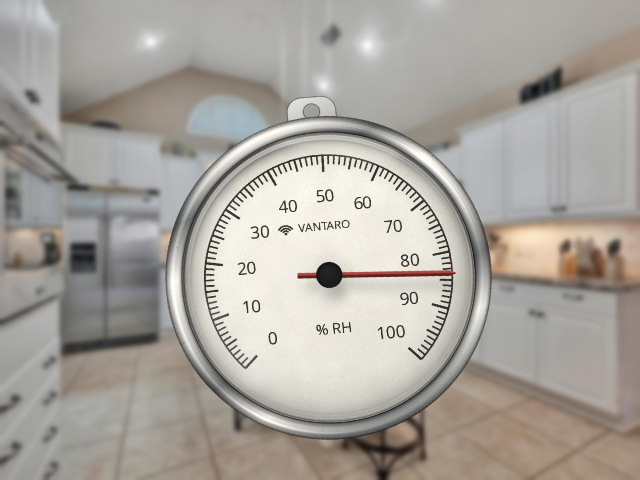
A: 84 %
